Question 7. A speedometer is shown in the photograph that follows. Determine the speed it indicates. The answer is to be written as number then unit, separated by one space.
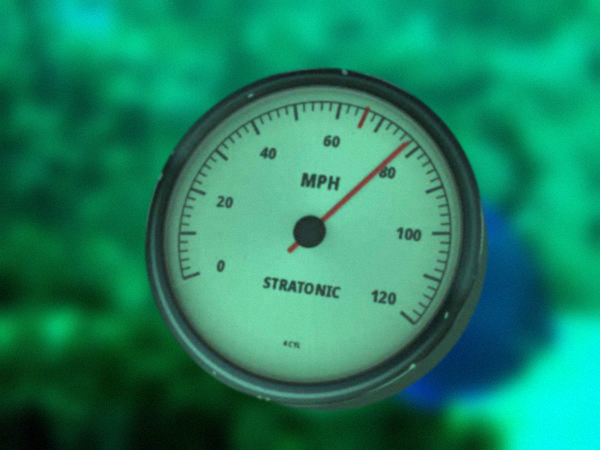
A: 78 mph
